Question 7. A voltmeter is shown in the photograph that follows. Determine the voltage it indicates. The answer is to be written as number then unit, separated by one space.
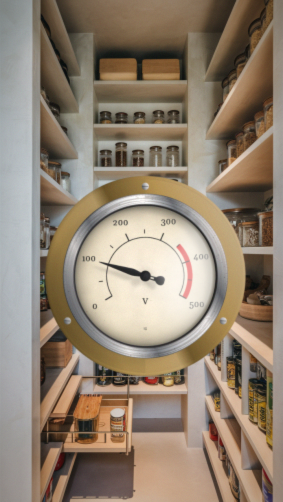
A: 100 V
